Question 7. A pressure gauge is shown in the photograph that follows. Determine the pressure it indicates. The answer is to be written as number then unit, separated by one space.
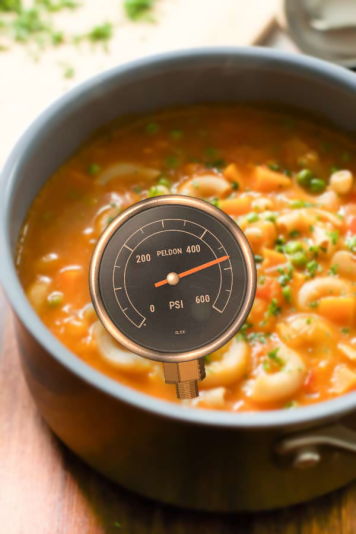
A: 475 psi
